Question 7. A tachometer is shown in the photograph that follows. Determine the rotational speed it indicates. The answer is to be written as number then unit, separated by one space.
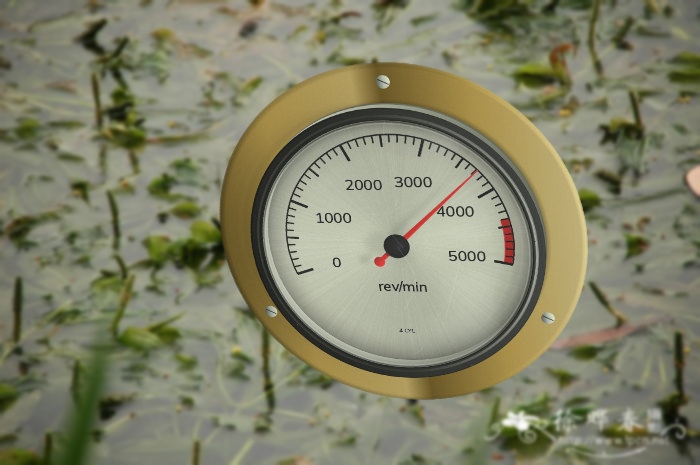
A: 3700 rpm
